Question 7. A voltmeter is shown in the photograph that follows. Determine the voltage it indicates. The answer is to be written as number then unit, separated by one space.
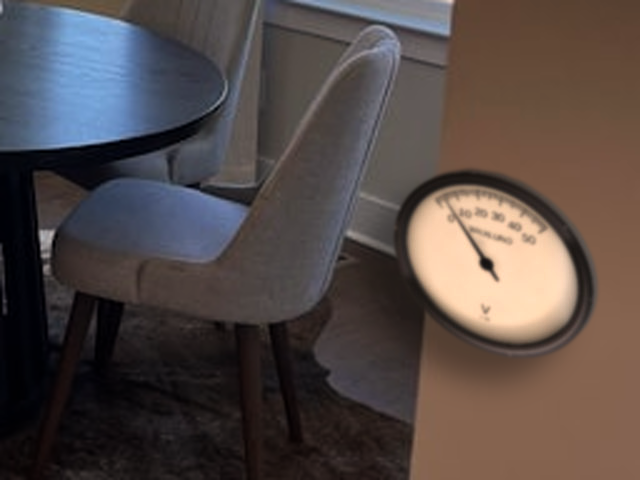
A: 5 V
